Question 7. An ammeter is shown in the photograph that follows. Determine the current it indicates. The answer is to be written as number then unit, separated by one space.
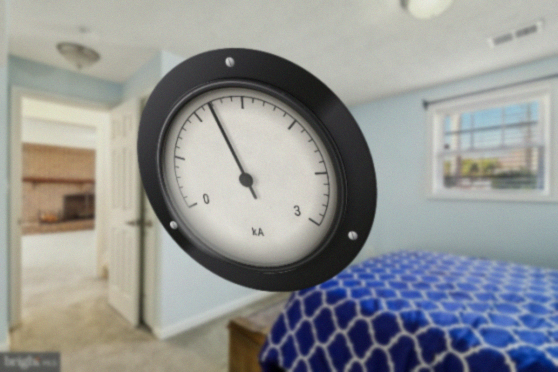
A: 1.2 kA
